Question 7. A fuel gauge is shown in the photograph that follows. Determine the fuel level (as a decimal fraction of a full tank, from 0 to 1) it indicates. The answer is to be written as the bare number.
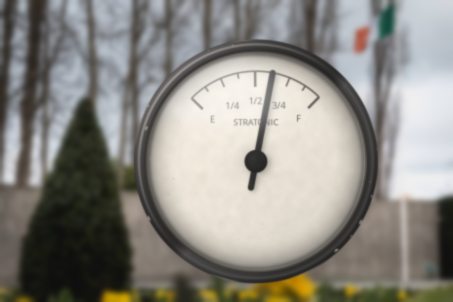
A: 0.625
